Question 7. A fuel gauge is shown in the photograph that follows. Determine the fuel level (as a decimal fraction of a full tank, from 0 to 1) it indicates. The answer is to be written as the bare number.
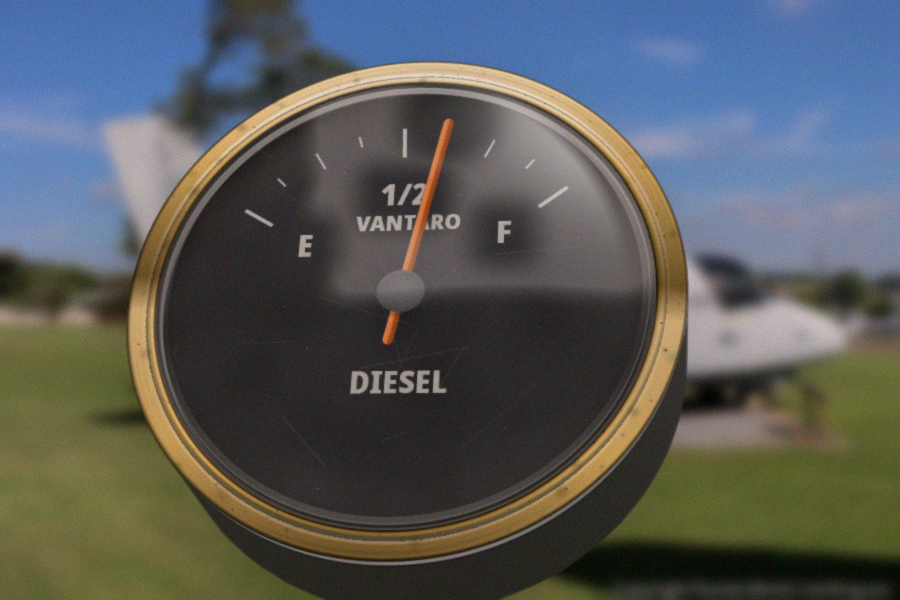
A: 0.625
